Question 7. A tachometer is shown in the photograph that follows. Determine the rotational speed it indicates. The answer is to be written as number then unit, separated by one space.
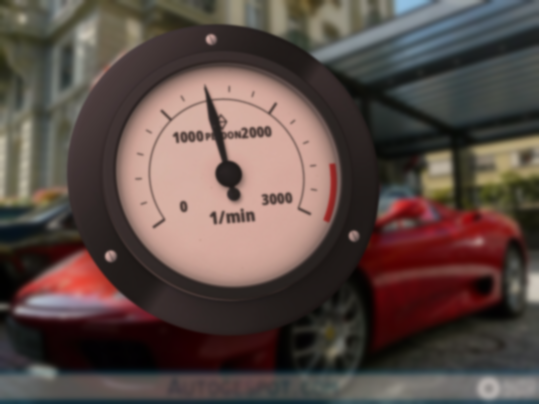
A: 1400 rpm
